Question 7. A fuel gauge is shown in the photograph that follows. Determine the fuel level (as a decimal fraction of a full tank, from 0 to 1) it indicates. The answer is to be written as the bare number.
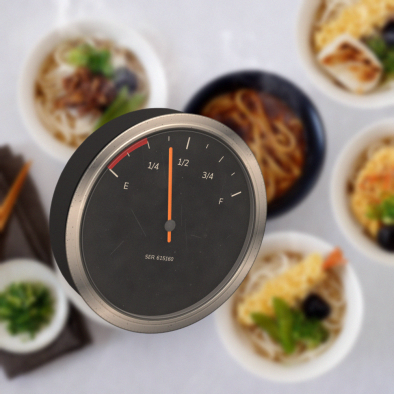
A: 0.375
